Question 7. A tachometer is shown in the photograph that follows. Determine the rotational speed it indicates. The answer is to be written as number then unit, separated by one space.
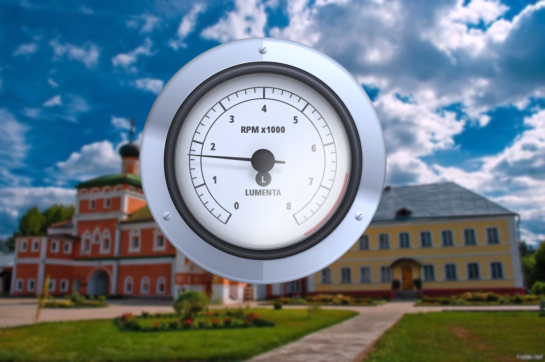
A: 1700 rpm
